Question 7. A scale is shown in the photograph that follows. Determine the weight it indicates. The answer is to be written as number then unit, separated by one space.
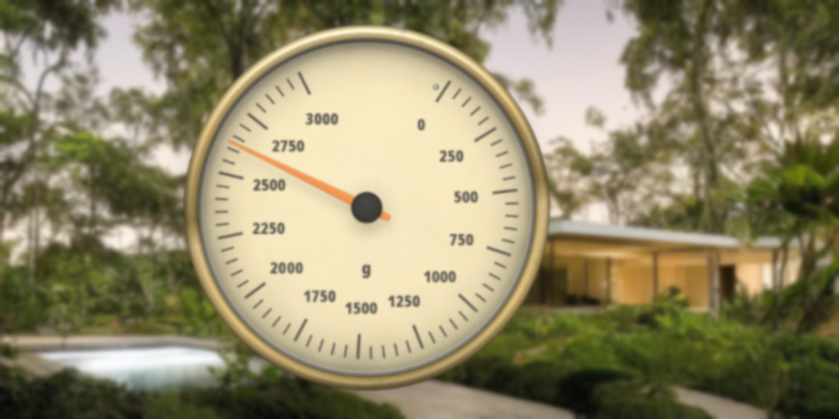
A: 2625 g
